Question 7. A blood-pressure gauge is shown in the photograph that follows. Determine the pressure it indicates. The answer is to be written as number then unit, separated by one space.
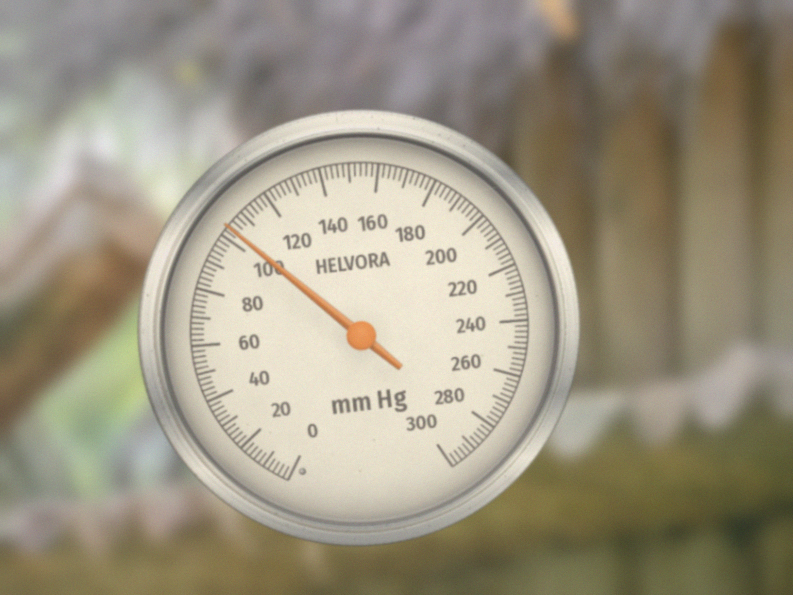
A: 104 mmHg
